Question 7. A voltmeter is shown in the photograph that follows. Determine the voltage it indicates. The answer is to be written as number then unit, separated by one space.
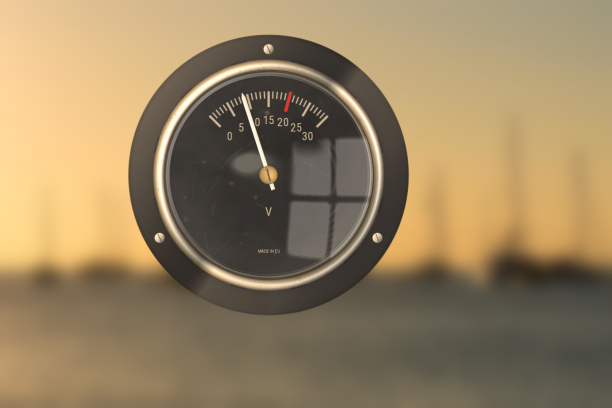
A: 9 V
